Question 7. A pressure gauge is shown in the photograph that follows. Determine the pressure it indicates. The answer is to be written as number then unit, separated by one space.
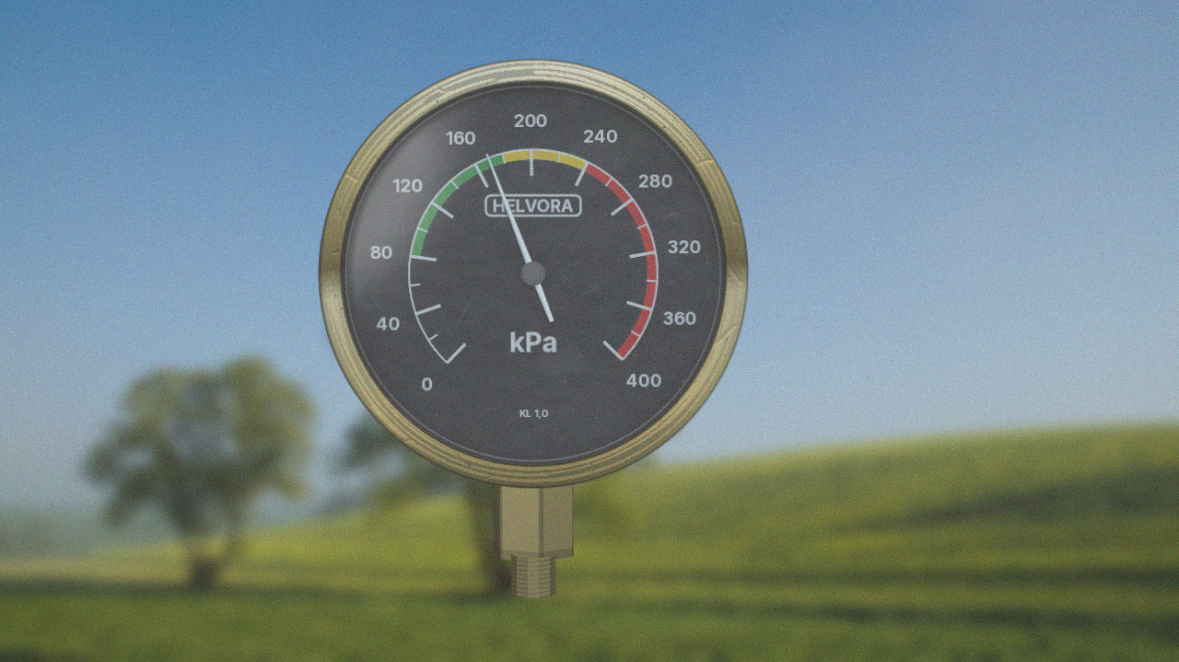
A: 170 kPa
